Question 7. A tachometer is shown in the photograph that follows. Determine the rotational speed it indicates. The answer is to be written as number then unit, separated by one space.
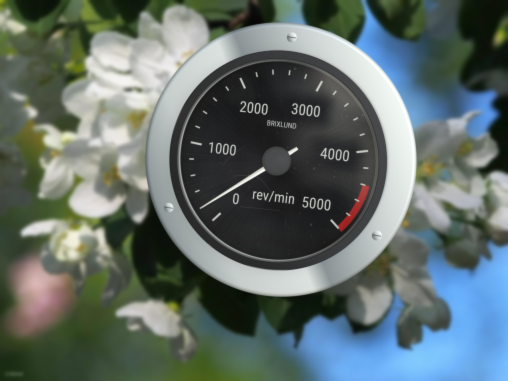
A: 200 rpm
